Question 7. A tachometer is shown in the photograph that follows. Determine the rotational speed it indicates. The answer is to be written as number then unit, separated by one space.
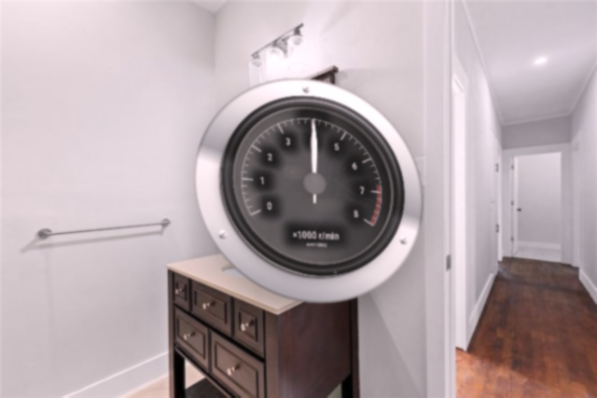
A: 4000 rpm
